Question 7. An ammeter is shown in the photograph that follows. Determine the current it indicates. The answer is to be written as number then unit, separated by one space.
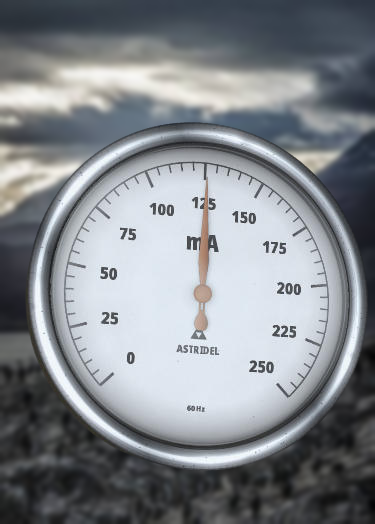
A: 125 mA
